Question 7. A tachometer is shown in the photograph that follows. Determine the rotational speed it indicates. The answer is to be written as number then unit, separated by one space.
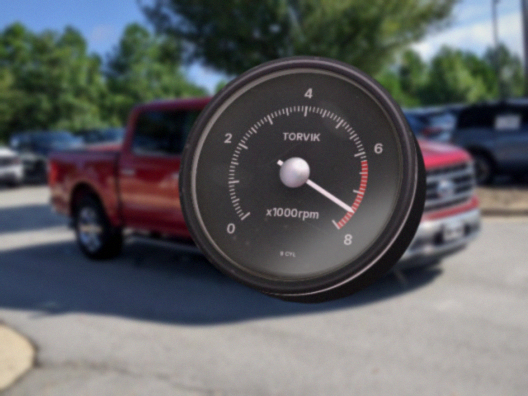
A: 7500 rpm
